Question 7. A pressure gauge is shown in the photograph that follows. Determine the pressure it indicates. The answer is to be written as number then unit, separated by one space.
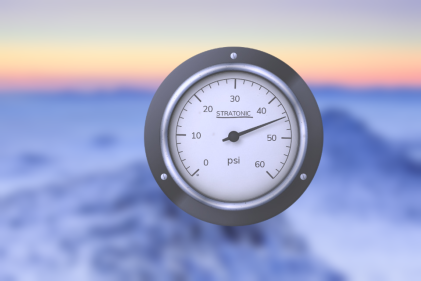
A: 45 psi
